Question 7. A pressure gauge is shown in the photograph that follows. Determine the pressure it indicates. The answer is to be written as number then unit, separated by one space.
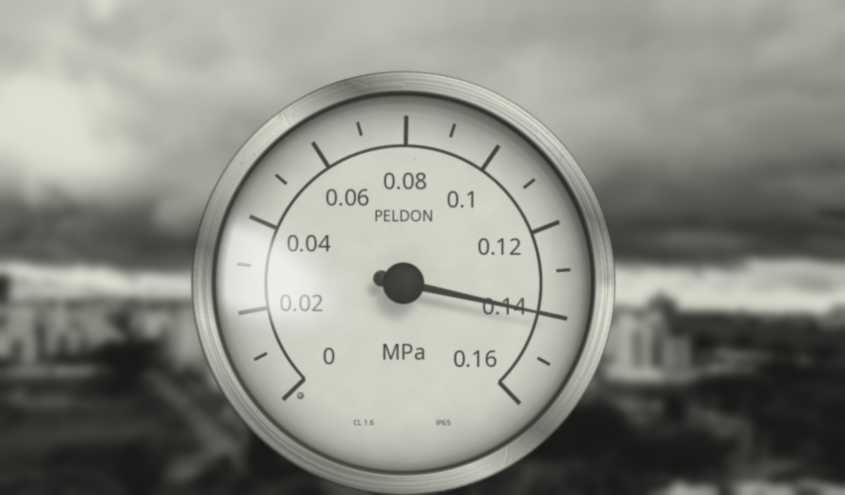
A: 0.14 MPa
